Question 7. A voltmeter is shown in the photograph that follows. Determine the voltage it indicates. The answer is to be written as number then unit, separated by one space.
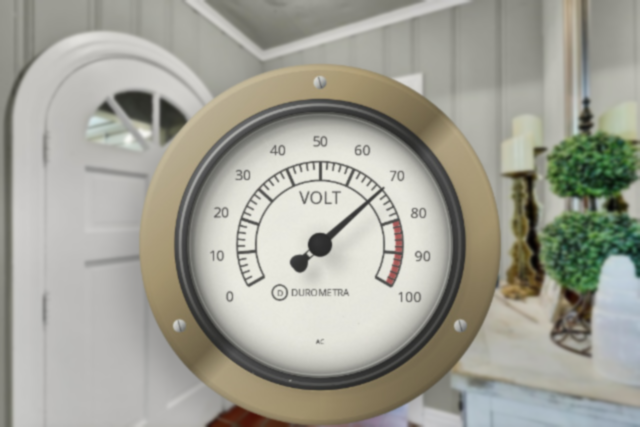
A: 70 V
